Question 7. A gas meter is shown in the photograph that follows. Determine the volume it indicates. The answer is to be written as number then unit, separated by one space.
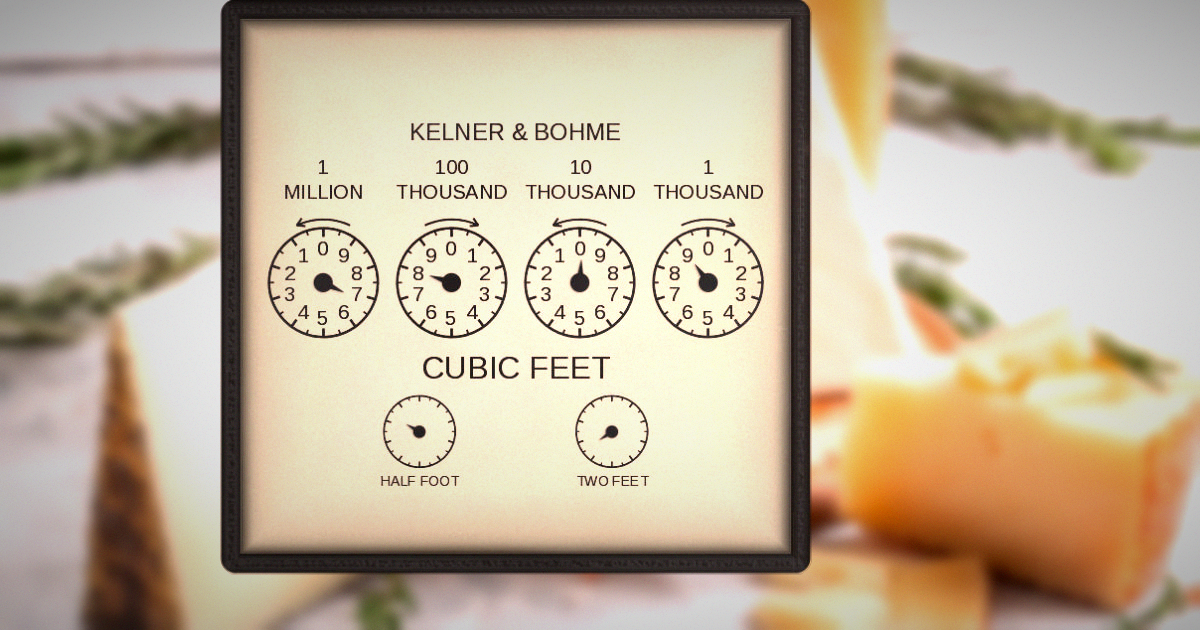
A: 679900 ft³
